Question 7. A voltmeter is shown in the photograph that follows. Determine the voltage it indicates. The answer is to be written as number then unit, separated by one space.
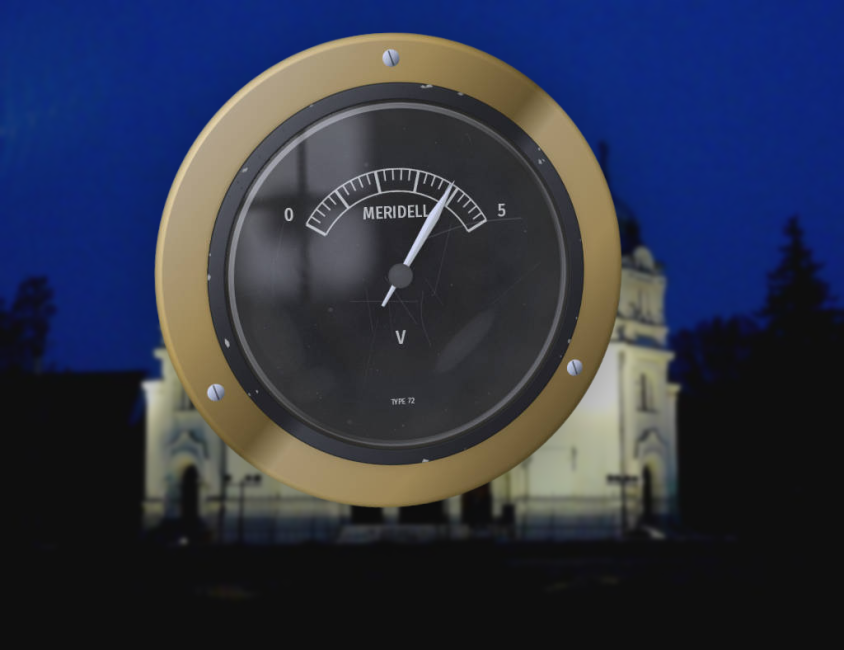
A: 3.8 V
